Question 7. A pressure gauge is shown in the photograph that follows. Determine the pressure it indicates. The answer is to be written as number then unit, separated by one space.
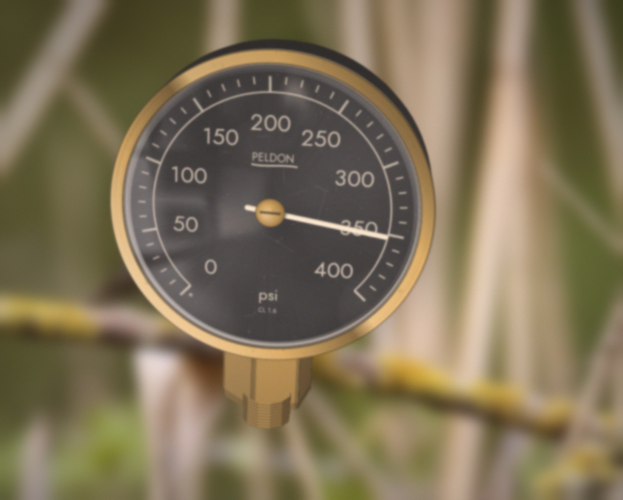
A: 350 psi
